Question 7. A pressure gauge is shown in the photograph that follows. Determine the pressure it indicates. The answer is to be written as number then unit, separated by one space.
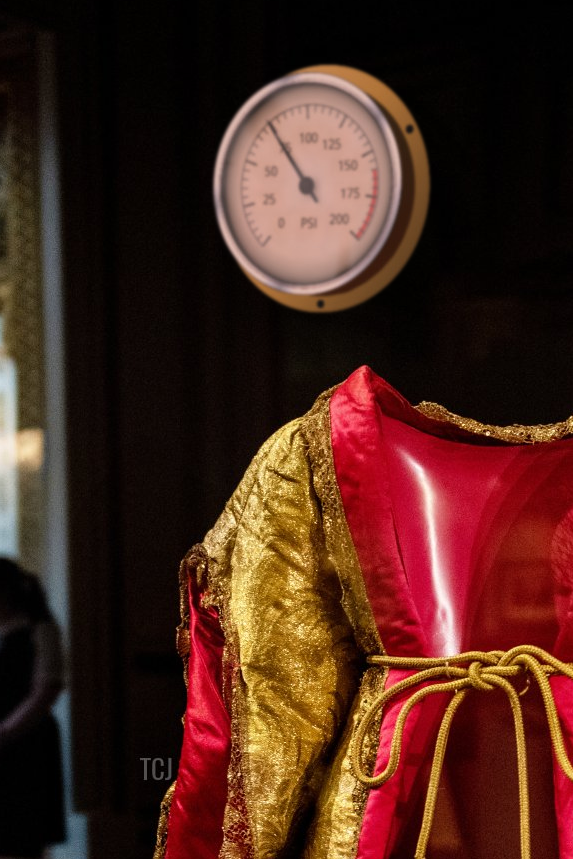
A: 75 psi
